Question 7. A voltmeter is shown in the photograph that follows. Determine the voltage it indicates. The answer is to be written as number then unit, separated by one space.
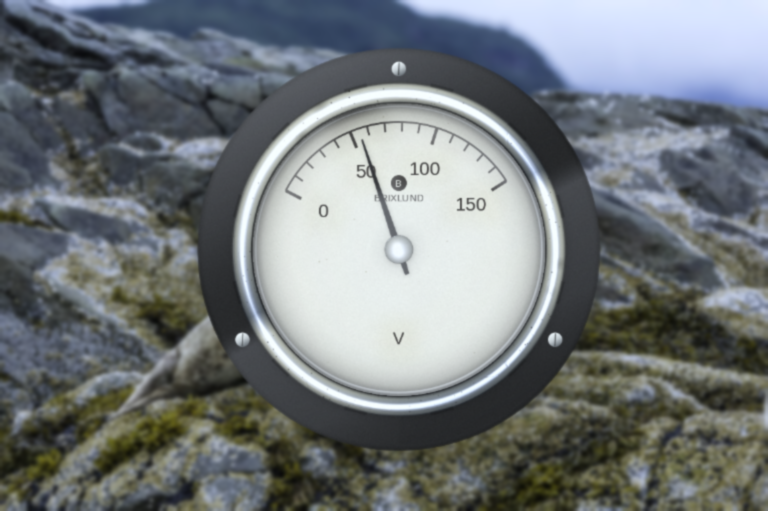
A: 55 V
